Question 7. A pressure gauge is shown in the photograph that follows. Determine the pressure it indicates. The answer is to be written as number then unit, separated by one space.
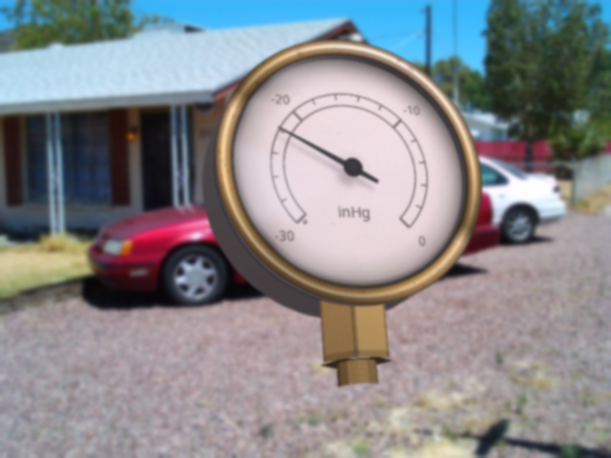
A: -22 inHg
